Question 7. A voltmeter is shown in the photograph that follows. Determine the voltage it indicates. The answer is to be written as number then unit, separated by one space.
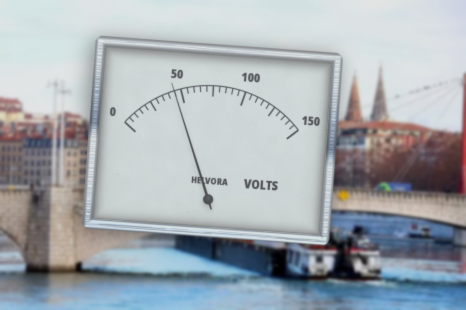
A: 45 V
